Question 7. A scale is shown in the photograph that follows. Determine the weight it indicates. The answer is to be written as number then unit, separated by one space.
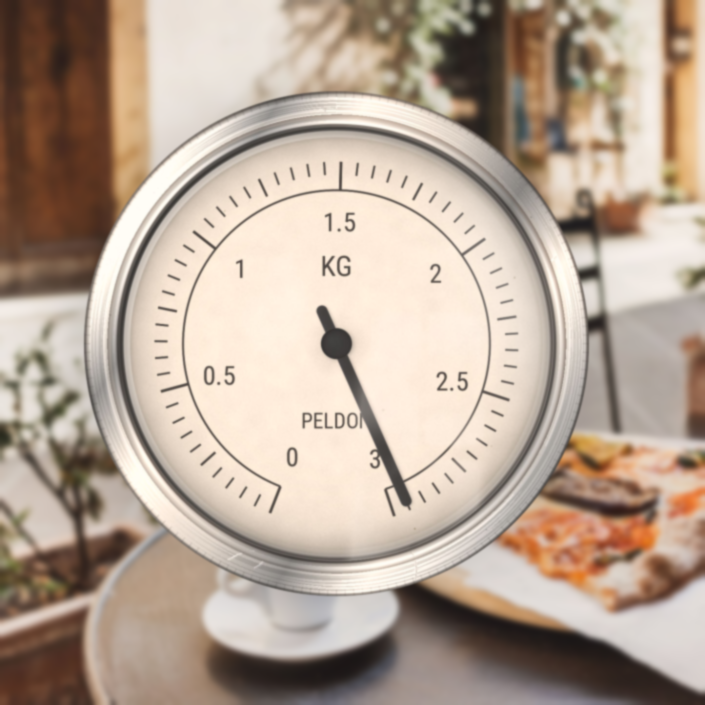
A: 2.95 kg
